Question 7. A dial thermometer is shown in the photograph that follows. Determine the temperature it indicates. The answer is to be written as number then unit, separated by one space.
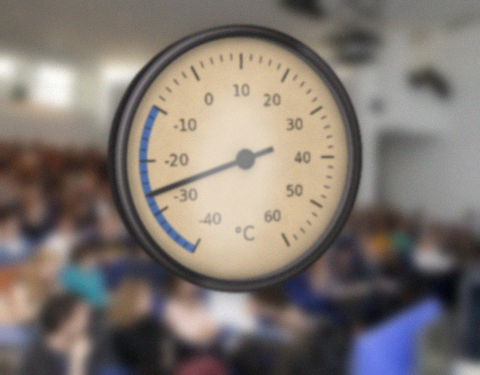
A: -26 °C
